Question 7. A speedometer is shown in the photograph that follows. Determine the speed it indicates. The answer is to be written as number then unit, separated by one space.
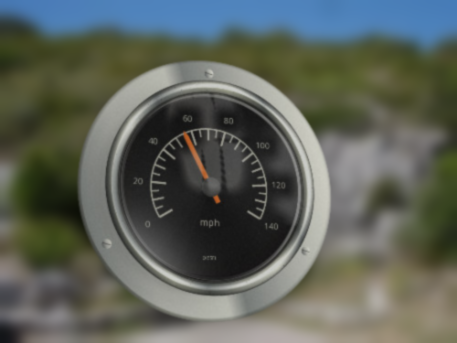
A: 55 mph
